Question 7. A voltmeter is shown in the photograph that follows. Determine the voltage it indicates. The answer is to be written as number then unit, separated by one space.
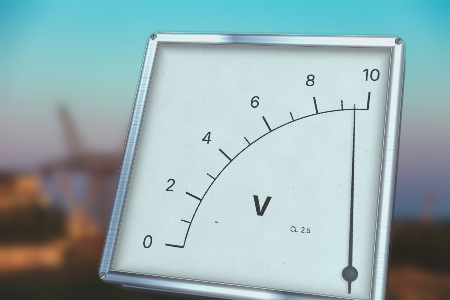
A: 9.5 V
